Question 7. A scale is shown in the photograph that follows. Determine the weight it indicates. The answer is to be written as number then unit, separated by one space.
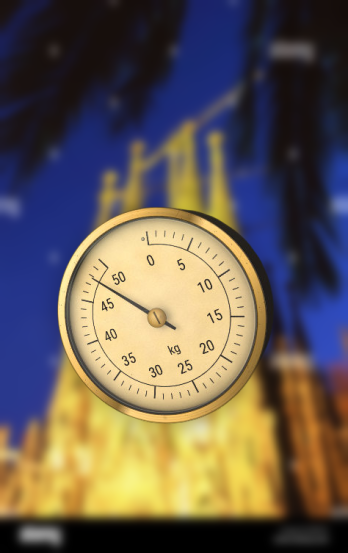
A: 48 kg
